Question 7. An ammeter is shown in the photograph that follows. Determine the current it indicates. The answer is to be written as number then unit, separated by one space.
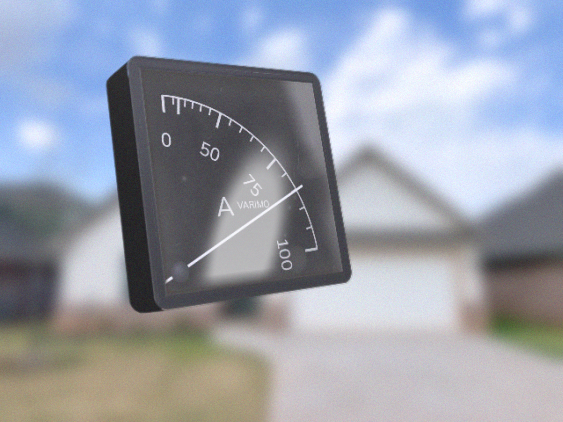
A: 85 A
